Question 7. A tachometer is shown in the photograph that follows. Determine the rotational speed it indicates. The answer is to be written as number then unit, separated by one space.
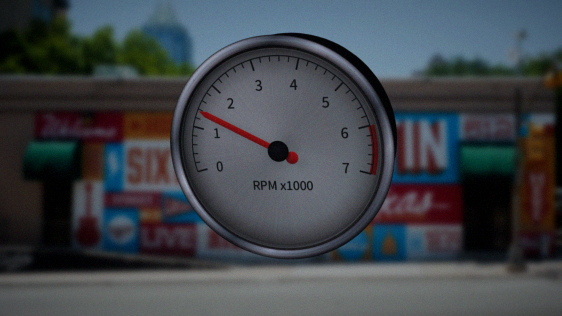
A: 1400 rpm
